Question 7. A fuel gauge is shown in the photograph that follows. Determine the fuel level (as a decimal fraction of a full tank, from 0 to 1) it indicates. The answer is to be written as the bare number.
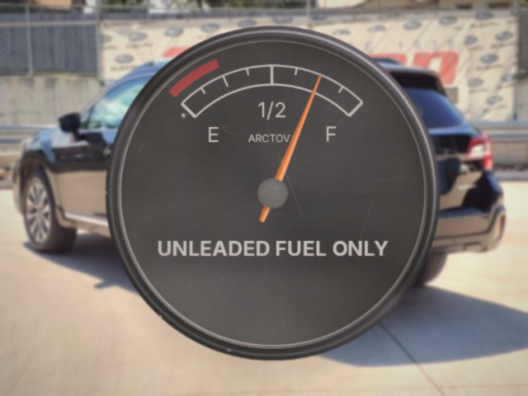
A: 0.75
